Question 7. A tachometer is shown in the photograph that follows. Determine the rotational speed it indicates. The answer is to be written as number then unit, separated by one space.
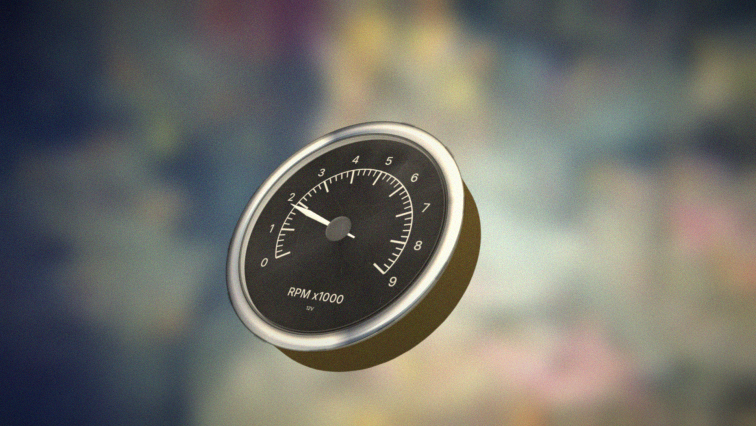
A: 1800 rpm
